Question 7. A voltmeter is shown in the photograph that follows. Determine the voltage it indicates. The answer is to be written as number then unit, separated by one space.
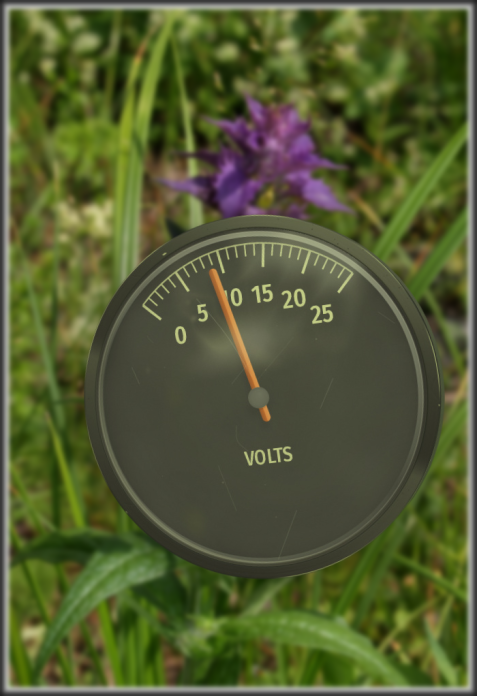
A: 9 V
